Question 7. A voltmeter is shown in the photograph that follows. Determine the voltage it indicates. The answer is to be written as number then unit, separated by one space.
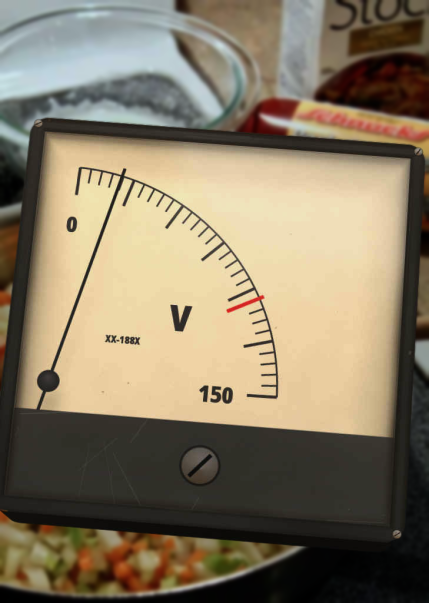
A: 20 V
